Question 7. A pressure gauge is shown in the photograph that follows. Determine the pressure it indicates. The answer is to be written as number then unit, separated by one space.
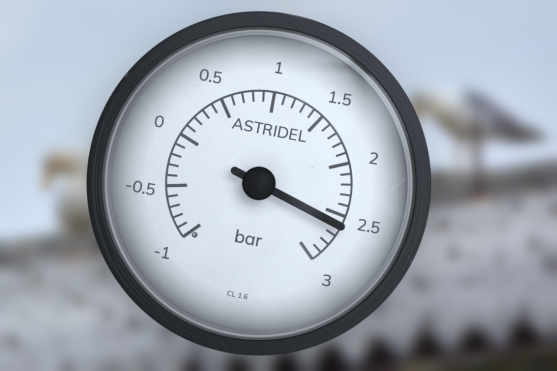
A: 2.6 bar
